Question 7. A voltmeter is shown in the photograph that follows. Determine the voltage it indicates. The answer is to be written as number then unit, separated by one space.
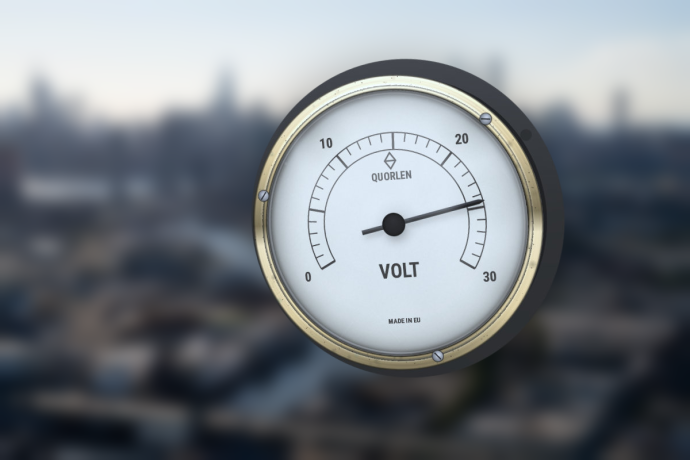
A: 24.5 V
